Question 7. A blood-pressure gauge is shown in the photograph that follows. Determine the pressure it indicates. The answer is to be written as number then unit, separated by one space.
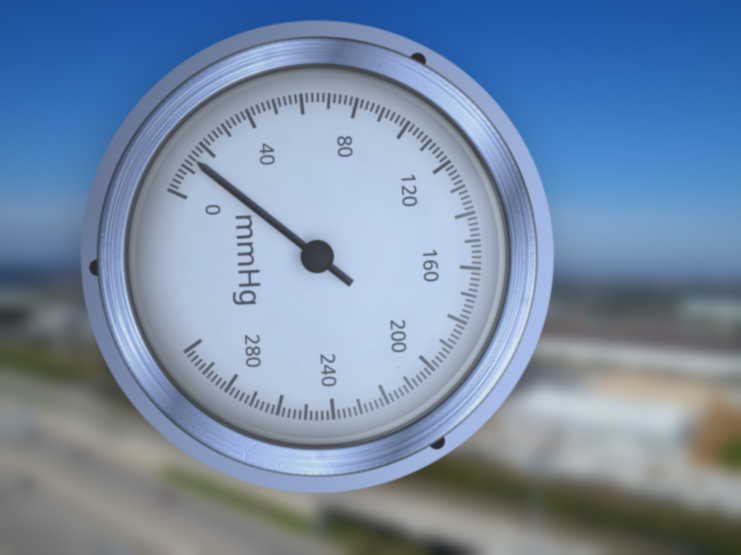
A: 14 mmHg
